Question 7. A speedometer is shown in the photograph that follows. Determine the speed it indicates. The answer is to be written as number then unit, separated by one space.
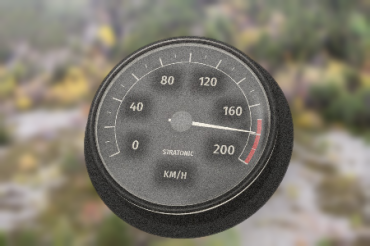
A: 180 km/h
